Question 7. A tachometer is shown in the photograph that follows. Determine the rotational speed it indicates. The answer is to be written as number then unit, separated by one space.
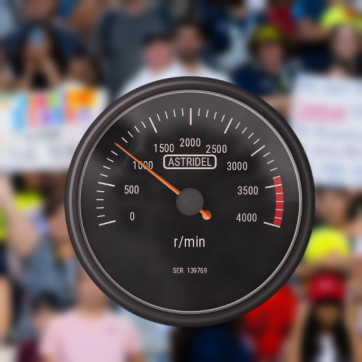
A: 1000 rpm
